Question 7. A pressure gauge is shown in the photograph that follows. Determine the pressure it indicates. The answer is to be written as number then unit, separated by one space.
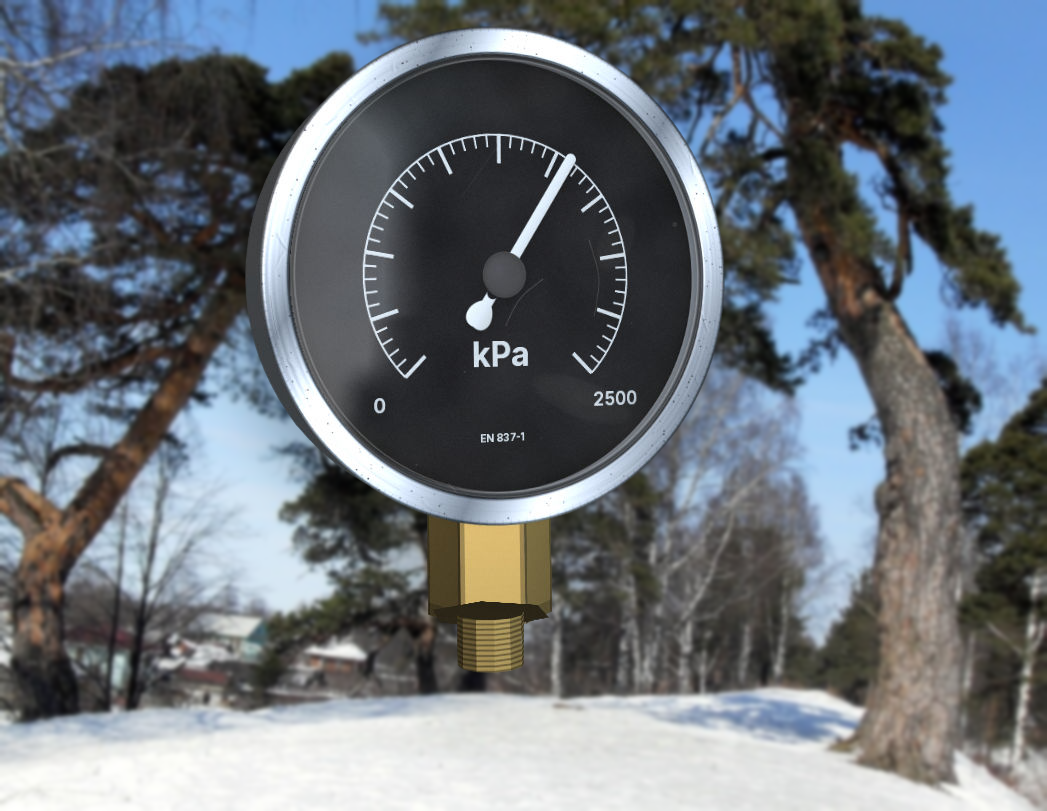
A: 1550 kPa
